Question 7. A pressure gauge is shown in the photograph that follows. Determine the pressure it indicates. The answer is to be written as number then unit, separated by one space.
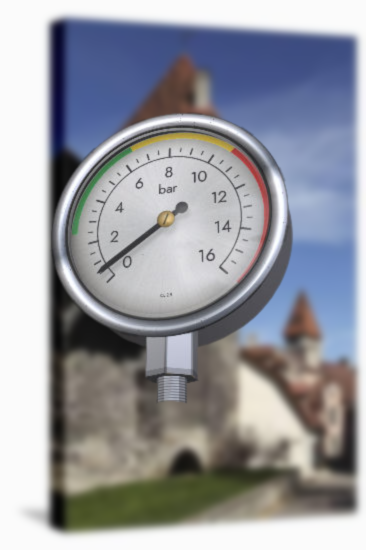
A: 0.5 bar
